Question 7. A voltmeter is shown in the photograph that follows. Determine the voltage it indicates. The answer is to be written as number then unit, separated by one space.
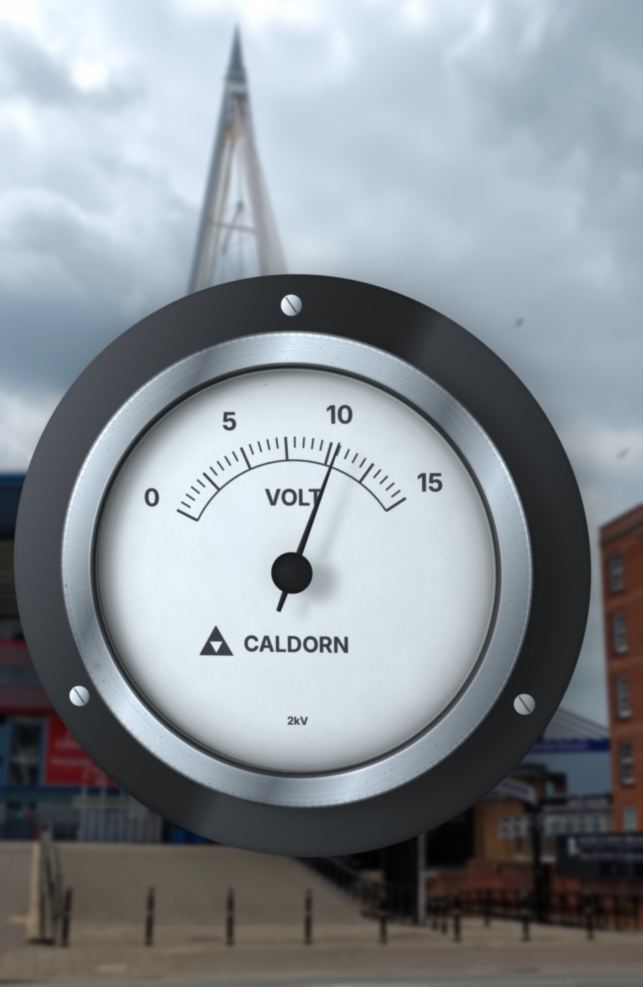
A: 10.5 V
